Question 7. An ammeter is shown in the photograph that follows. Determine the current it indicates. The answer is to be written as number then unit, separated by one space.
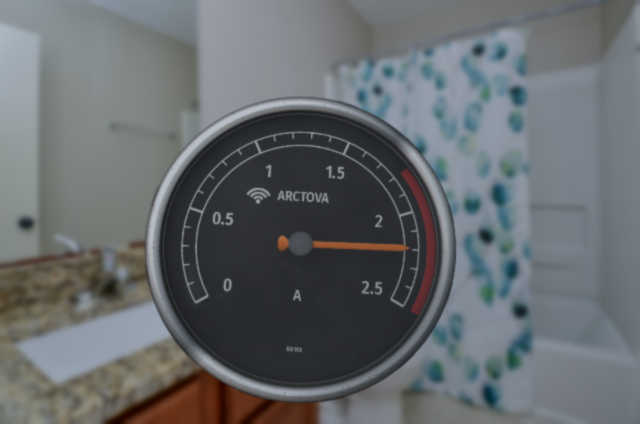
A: 2.2 A
